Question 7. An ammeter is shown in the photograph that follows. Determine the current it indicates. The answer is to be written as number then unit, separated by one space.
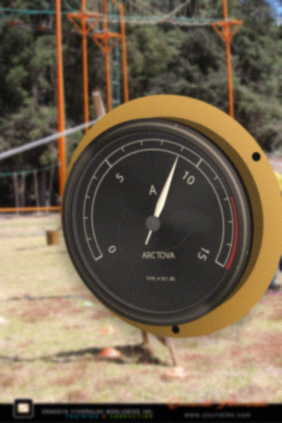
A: 9 A
